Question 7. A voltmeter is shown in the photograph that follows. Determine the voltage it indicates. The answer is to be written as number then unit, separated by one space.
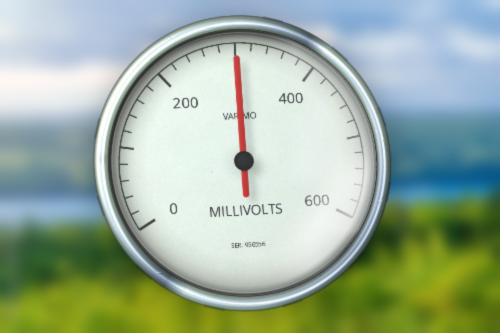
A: 300 mV
